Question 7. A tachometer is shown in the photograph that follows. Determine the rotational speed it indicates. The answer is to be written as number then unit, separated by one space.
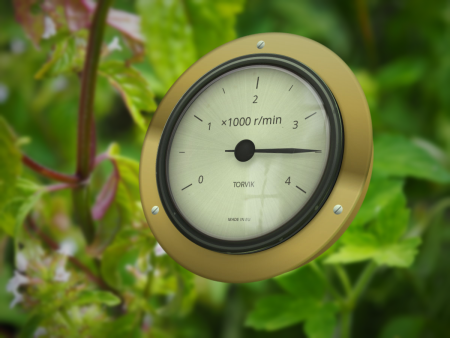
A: 3500 rpm
